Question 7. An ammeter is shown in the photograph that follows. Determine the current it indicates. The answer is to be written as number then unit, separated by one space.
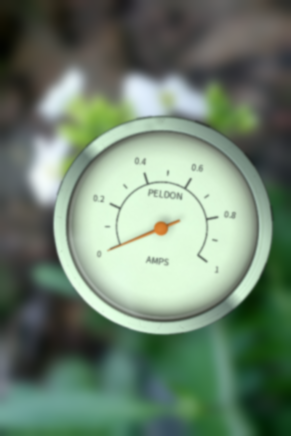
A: 0 A
